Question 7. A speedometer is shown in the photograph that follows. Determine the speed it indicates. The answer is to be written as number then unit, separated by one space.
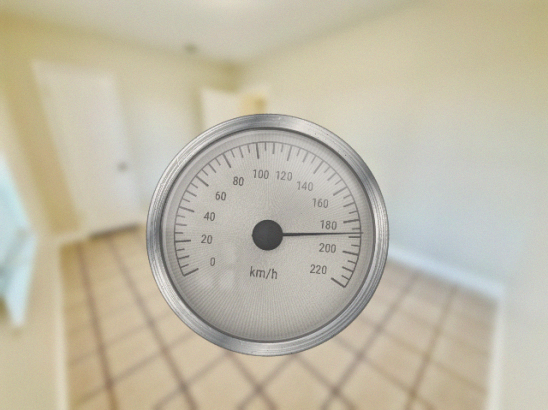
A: 187.5 km/h
